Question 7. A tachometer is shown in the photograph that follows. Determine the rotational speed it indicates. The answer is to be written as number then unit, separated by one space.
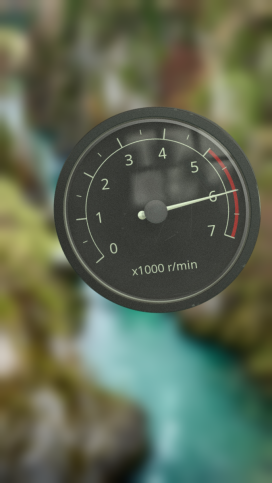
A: 6000 rpm
